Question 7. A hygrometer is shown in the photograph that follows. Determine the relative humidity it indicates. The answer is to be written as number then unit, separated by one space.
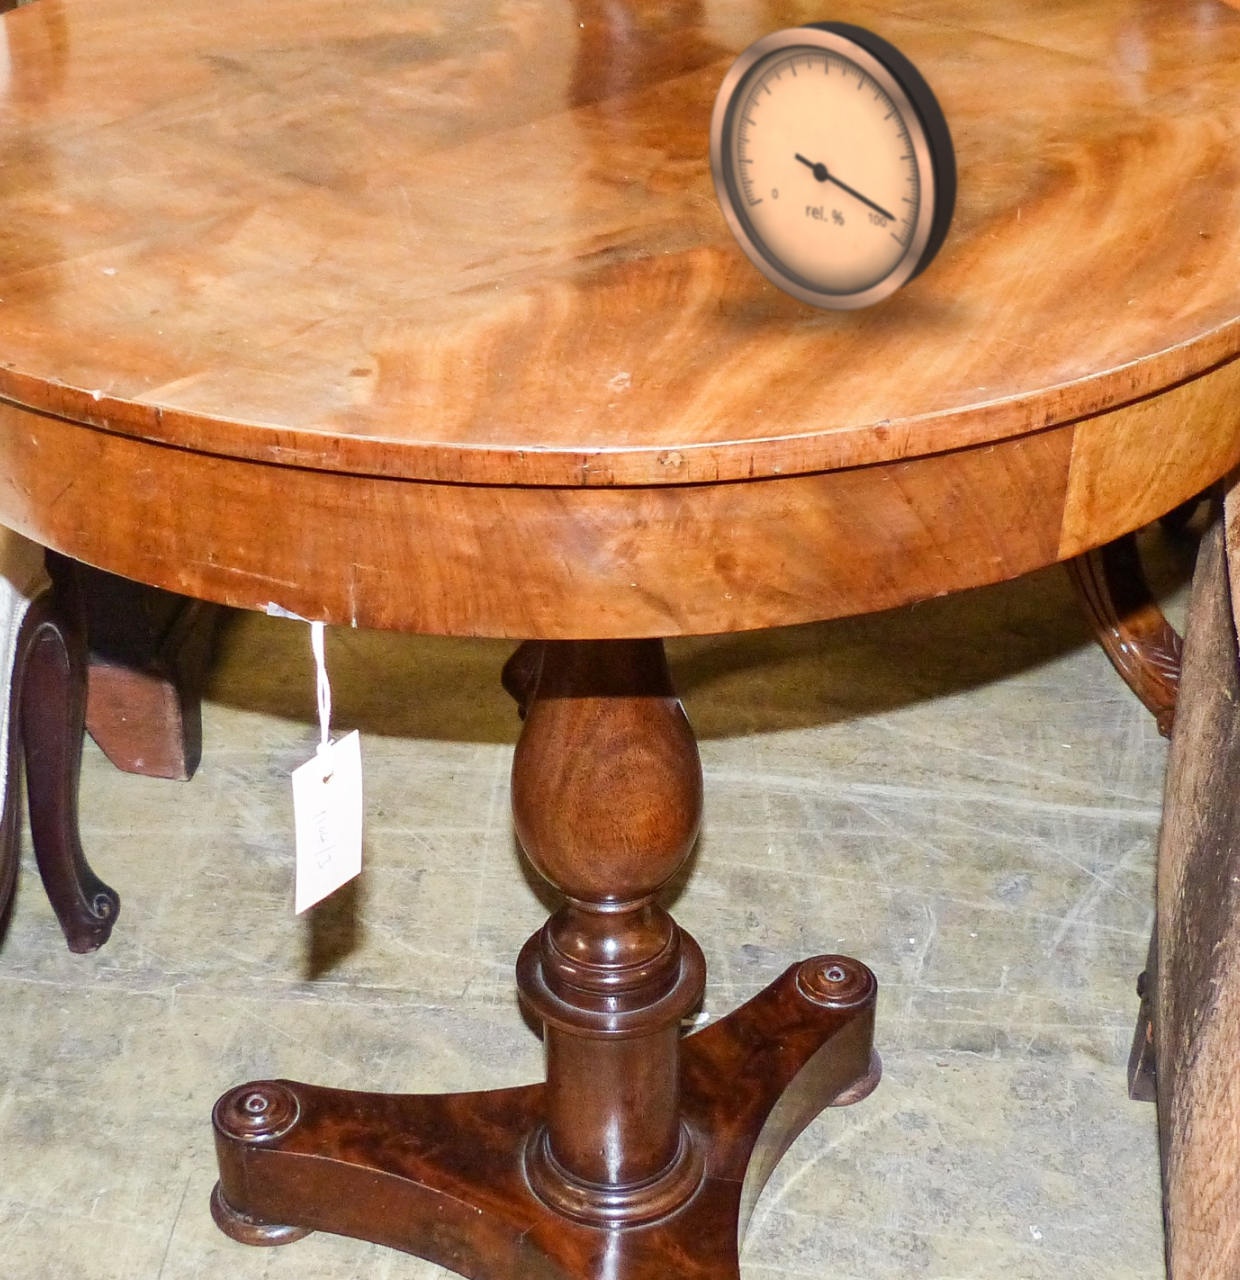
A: 95 %
